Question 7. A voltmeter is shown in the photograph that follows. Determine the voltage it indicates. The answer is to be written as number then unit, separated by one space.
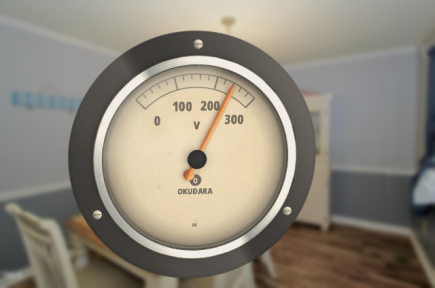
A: 240 V
